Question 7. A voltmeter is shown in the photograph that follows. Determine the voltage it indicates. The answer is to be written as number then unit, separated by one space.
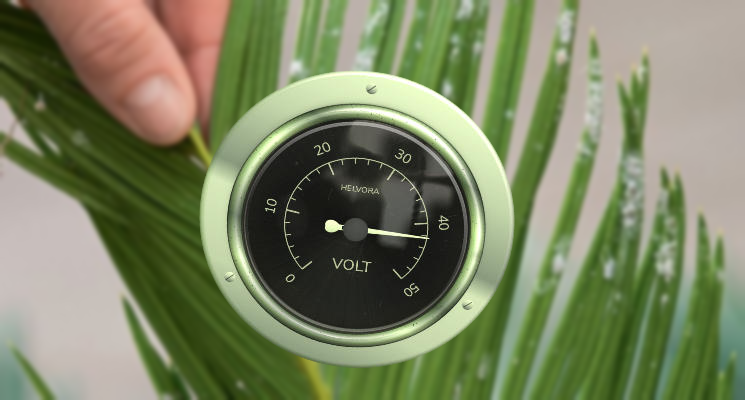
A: 42 V
